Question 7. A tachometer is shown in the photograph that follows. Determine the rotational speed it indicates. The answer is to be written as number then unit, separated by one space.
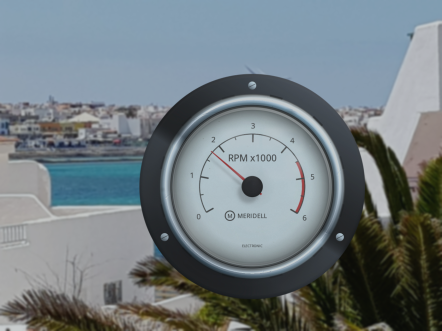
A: 1750 rpm
